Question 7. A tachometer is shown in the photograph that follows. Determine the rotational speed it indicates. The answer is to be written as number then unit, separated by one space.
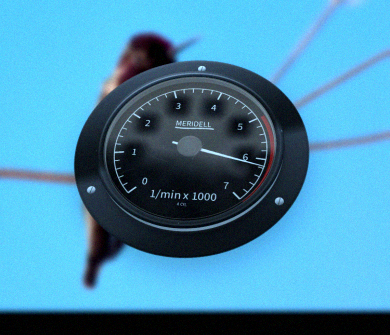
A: 6200 rpm
